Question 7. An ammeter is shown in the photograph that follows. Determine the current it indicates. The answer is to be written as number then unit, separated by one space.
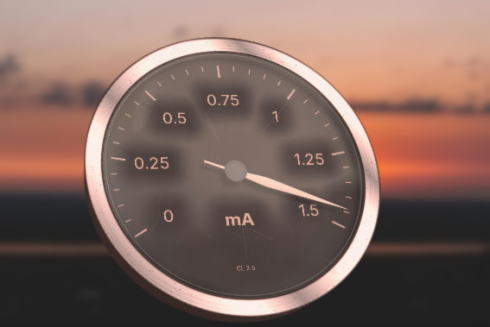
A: 1.45 mA
